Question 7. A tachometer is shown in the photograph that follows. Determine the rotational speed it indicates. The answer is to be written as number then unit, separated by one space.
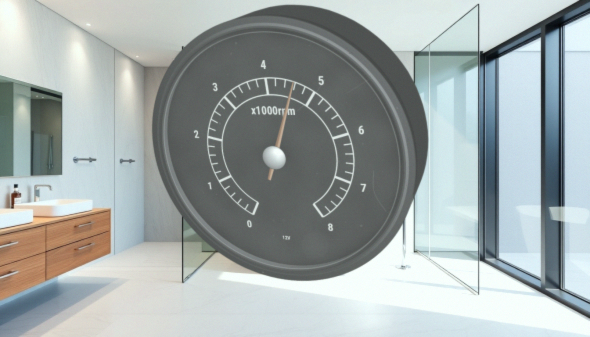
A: 4600 rpm
